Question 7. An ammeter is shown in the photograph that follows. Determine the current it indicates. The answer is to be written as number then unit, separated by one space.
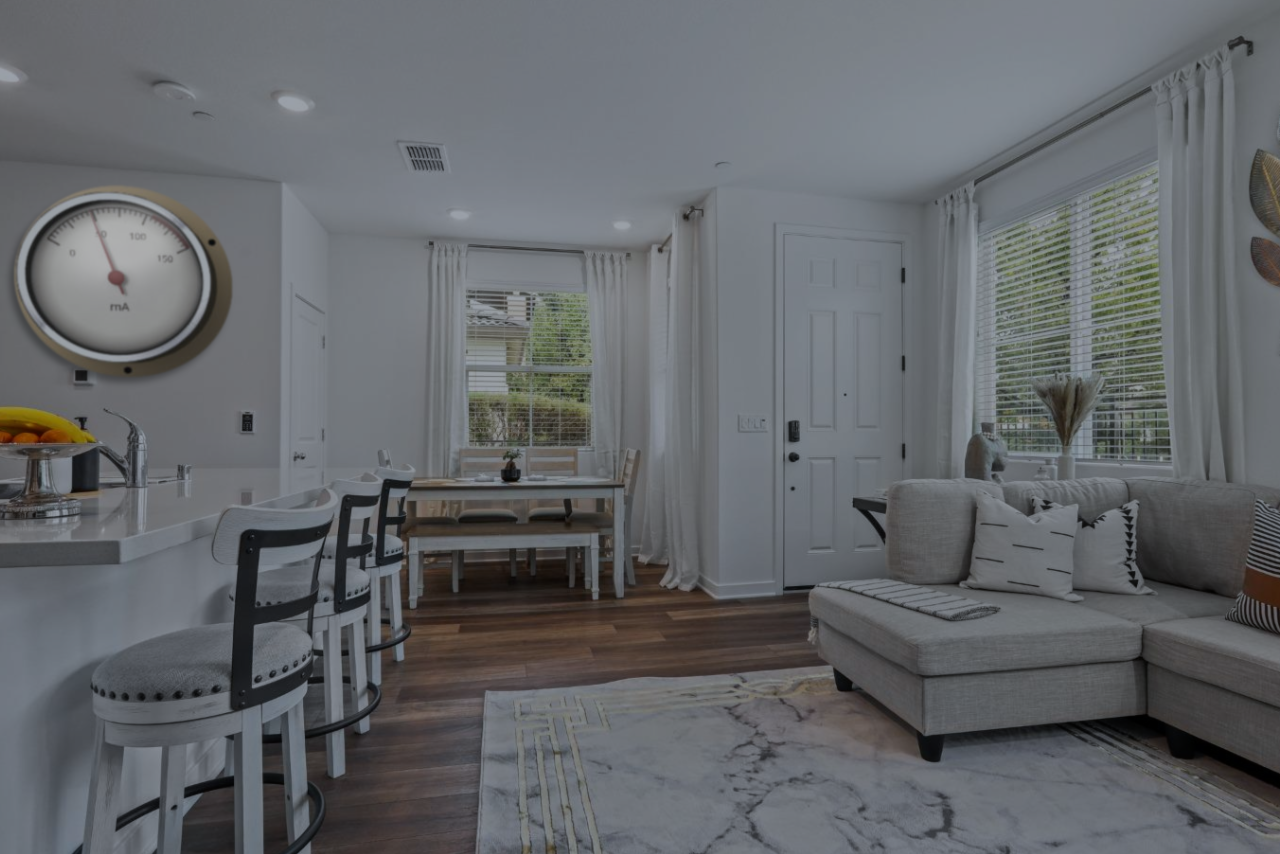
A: 50 mA
